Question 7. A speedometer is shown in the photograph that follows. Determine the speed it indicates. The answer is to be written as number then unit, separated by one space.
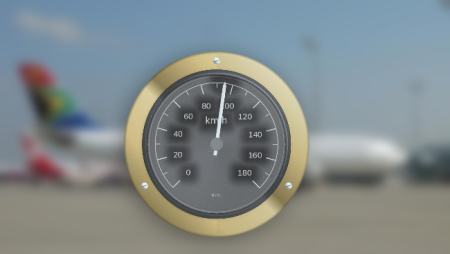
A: 95 km/h
